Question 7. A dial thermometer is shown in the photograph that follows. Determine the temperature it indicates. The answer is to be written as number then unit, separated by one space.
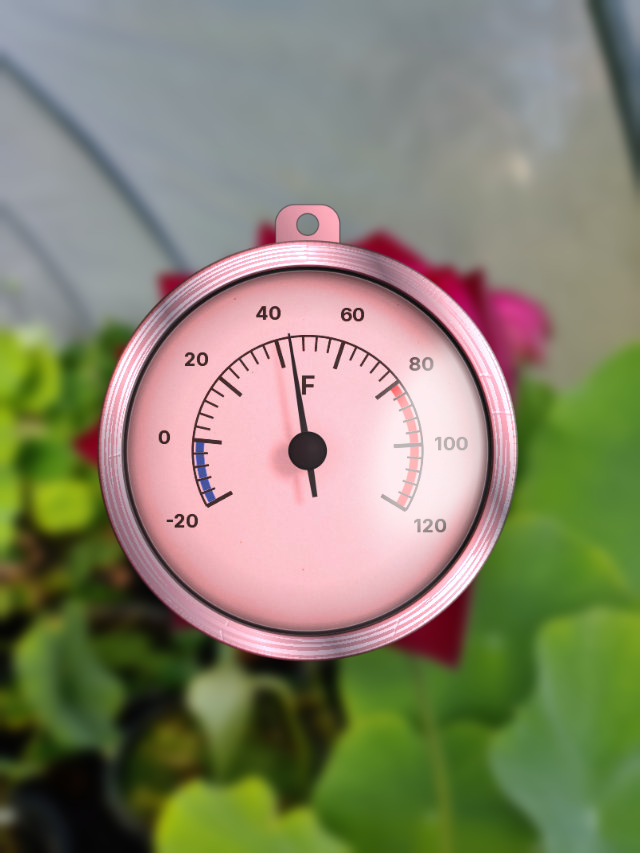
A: 44 °F
